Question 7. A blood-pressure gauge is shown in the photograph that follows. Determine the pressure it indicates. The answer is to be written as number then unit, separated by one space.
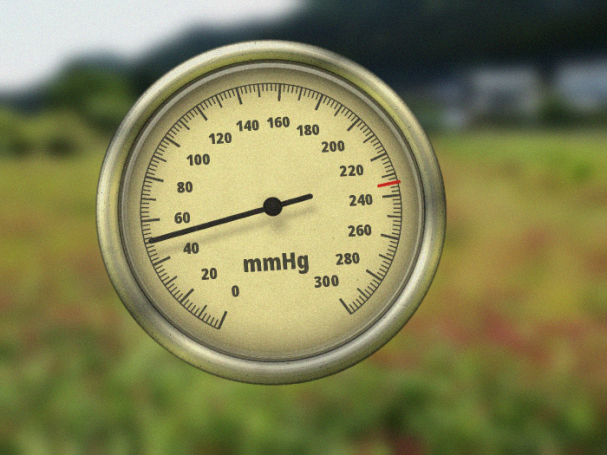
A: 50 mmHg
